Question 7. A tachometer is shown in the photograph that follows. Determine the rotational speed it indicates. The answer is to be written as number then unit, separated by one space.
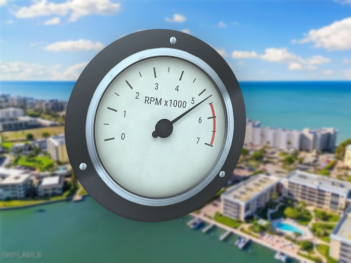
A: 5250 rpm
